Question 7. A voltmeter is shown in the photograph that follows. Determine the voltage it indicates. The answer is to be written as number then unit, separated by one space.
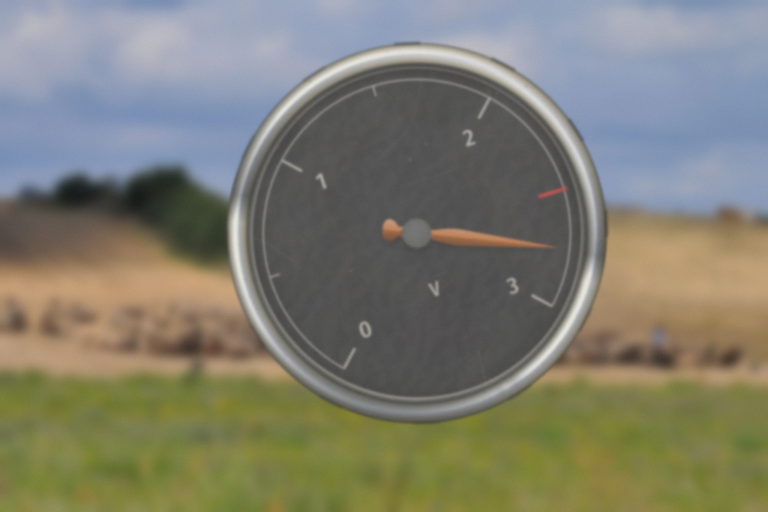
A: 2.75 V
